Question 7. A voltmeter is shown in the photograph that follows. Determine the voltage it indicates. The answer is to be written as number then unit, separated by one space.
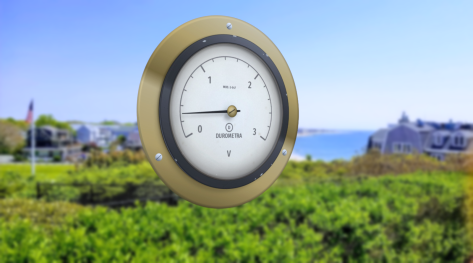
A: 0.3 V
